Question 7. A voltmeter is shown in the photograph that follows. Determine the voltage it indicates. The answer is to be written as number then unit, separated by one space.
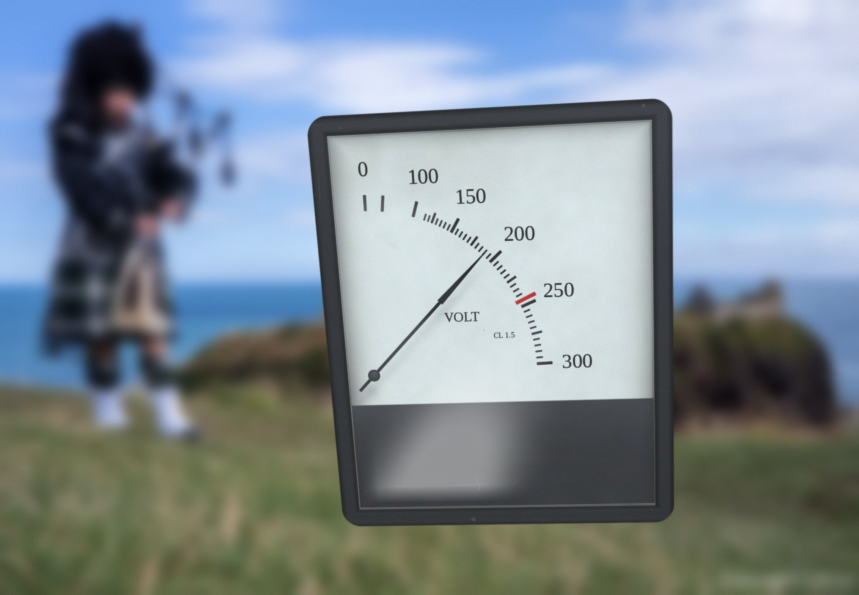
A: 190 V
